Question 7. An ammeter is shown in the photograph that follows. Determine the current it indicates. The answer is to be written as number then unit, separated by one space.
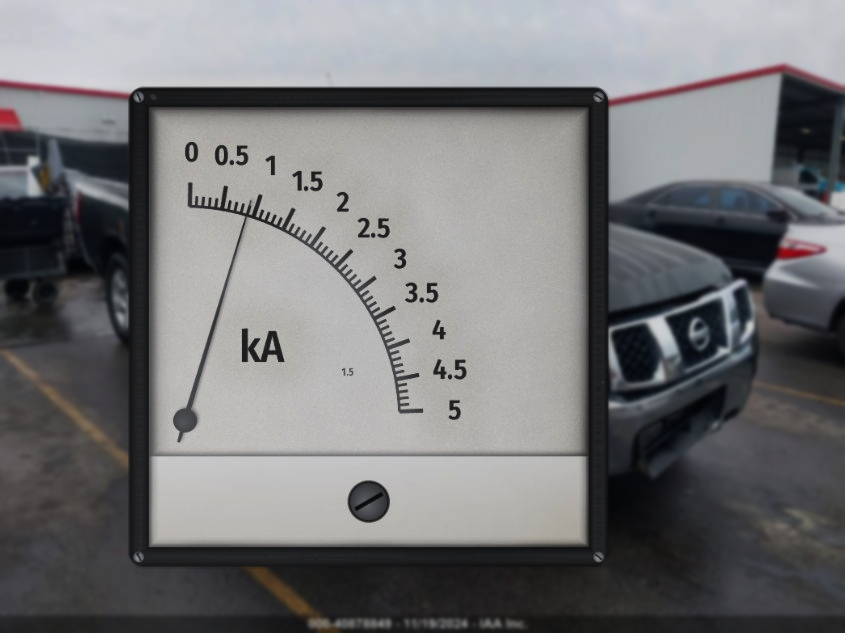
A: 0.9 kA
